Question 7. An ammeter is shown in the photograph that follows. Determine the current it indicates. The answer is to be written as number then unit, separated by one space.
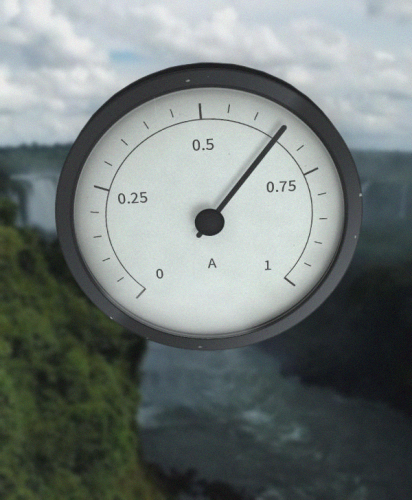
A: 0.65 A
